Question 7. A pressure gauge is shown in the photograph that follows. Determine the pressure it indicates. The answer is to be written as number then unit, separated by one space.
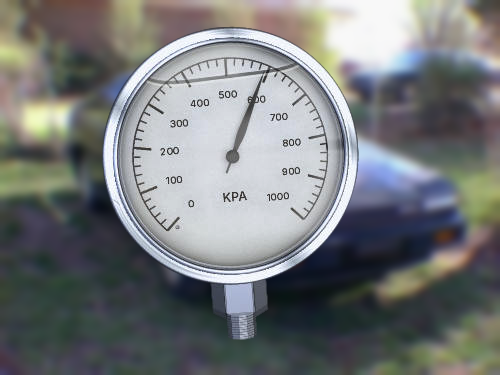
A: 590 kPa
